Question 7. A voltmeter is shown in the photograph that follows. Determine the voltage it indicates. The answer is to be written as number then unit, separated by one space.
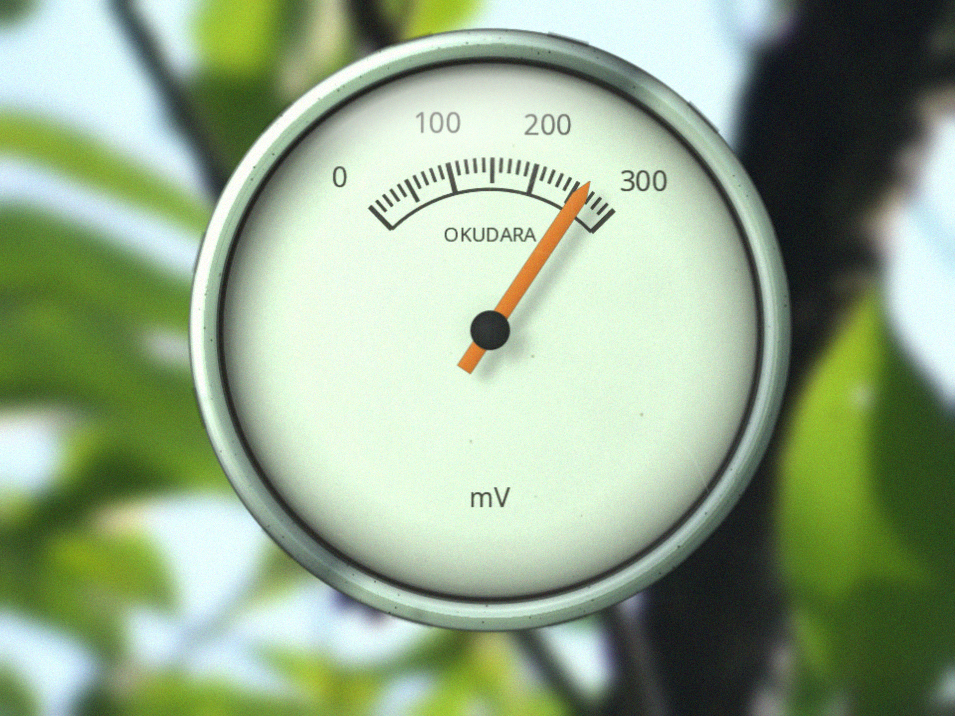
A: 260 mV
